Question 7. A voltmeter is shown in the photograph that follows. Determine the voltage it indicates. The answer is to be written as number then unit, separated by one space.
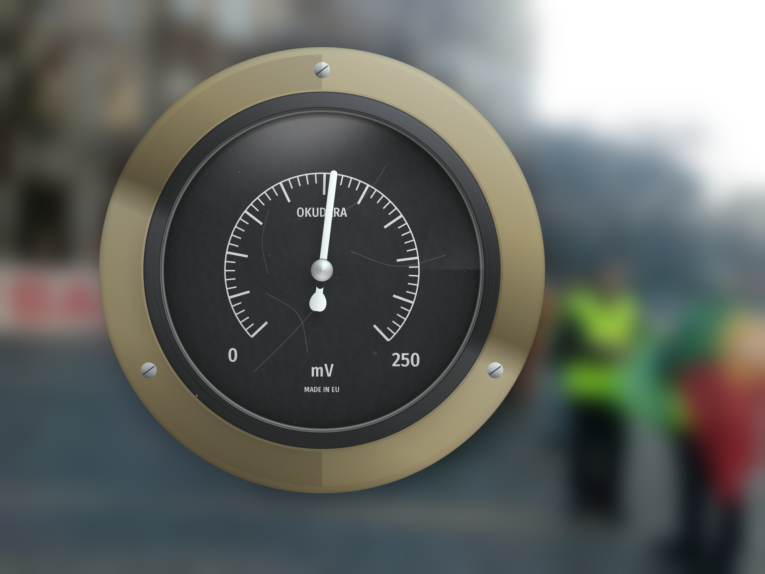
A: 130 mV
